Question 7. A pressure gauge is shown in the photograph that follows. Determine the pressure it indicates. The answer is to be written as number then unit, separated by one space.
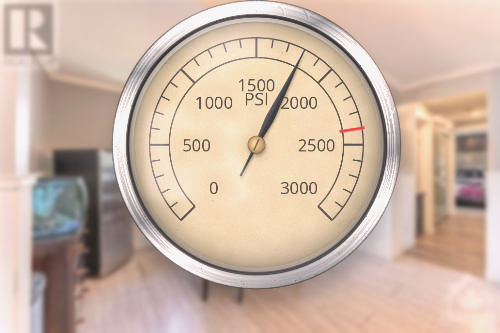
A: 1800 psi
